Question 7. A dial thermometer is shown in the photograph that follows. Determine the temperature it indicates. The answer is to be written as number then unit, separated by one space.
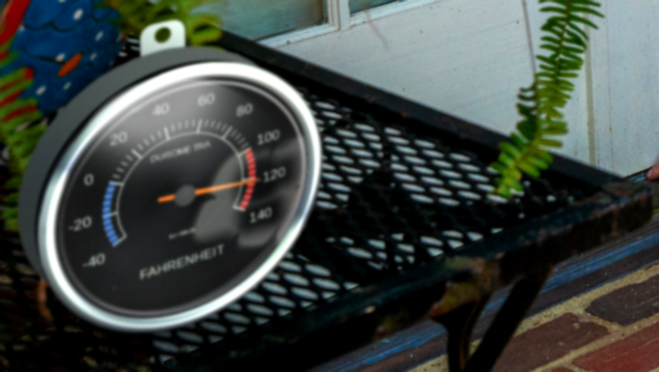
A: 120 °F
